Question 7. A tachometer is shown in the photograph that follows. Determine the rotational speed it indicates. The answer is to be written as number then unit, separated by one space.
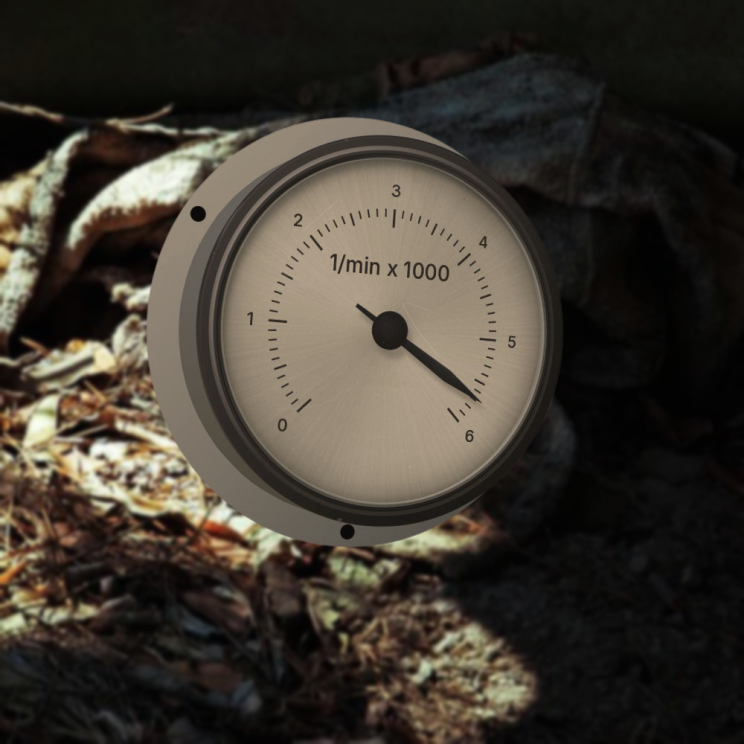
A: 5700 rpm
